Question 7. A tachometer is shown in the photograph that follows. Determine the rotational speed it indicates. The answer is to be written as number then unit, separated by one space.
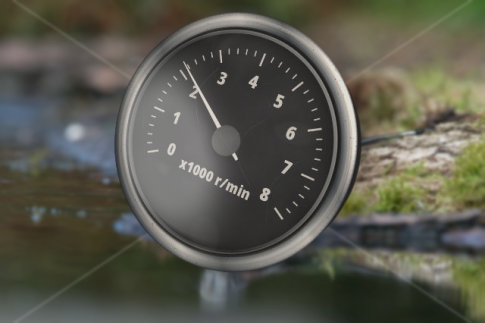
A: 2200 rpm
